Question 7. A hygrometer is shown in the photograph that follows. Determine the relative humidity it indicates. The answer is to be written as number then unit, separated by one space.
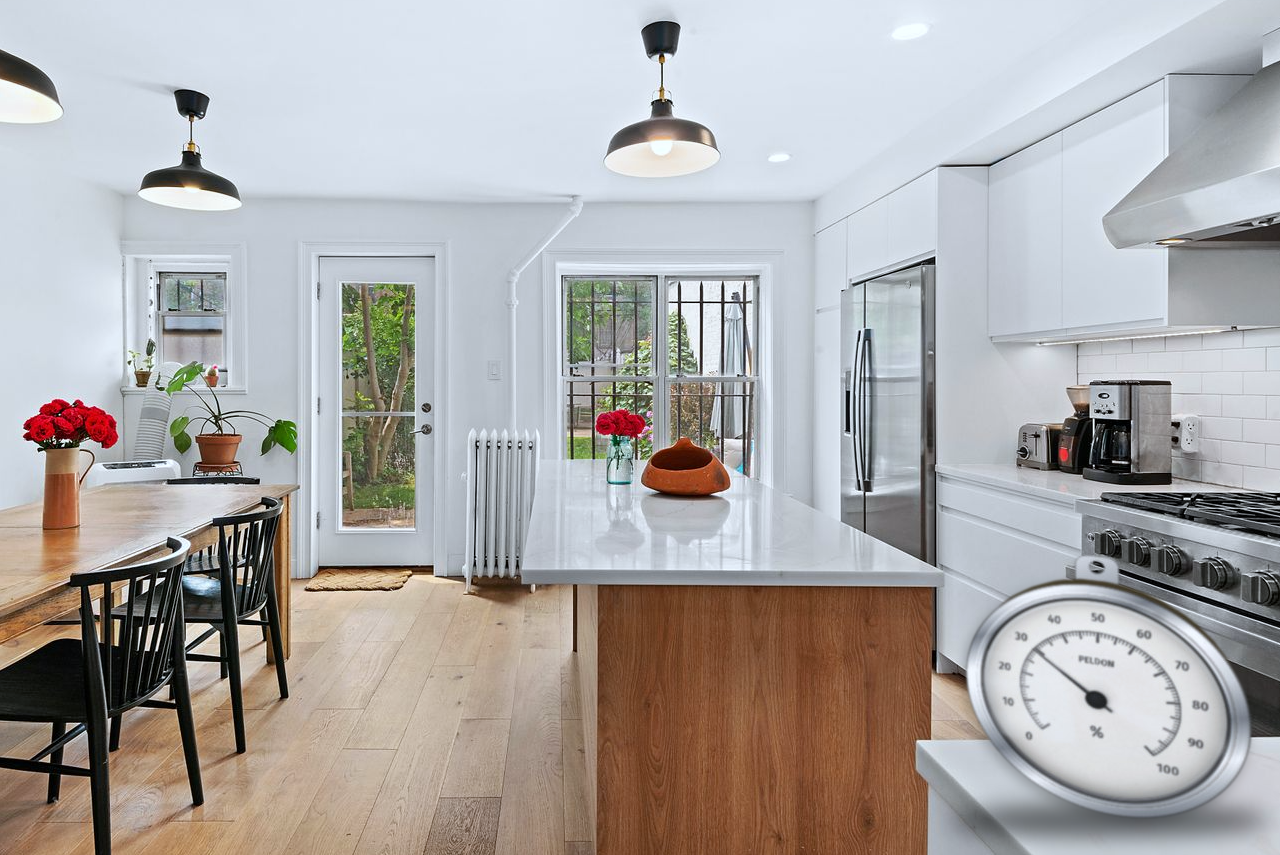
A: 30 %
